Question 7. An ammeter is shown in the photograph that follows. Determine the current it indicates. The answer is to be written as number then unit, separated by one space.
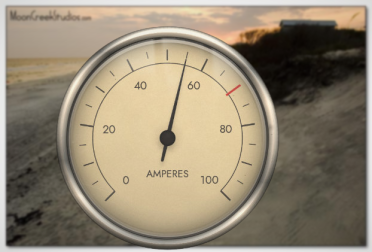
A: 55 A
